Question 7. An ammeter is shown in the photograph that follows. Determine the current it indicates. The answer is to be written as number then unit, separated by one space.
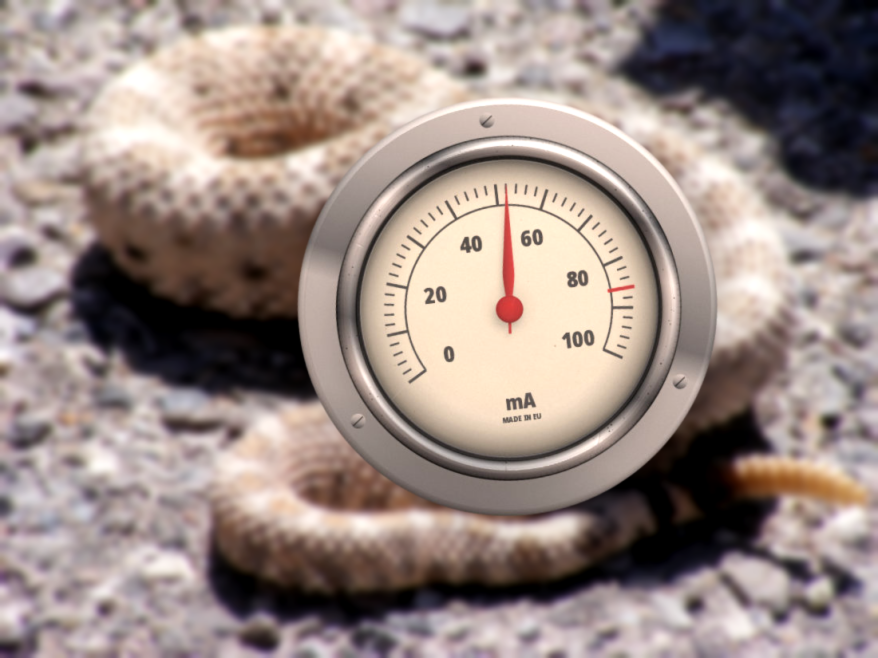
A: 52 mA
